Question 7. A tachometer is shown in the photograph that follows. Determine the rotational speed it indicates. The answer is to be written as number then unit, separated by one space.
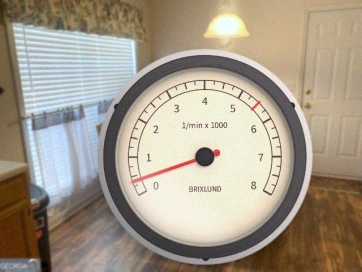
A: 375 rpm
